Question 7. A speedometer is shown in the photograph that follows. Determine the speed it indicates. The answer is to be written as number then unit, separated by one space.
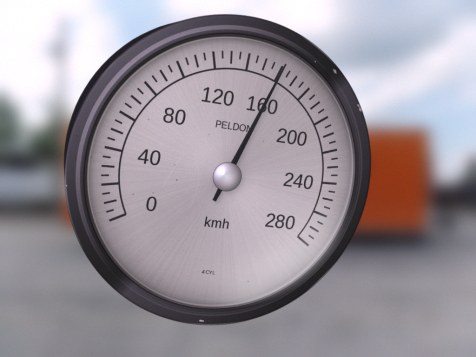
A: 160 km/h
